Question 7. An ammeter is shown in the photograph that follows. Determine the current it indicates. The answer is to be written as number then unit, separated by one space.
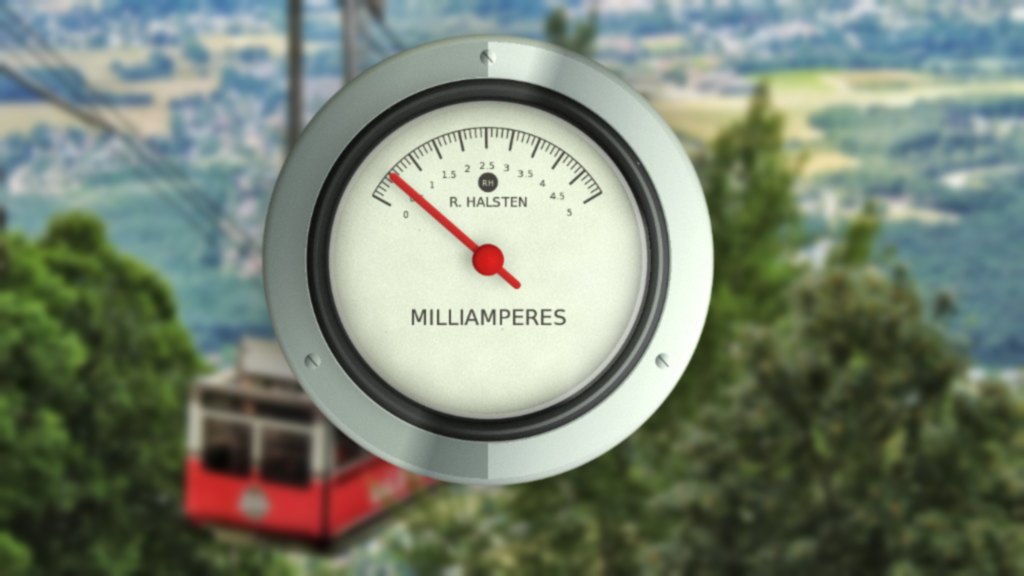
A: 0.5 mA
